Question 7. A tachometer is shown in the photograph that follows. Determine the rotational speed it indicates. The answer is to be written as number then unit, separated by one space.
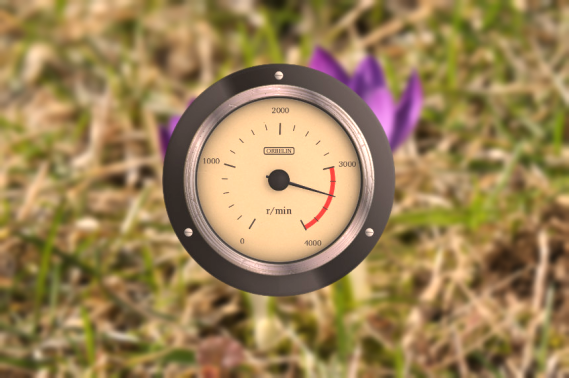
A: 3400 rpm
